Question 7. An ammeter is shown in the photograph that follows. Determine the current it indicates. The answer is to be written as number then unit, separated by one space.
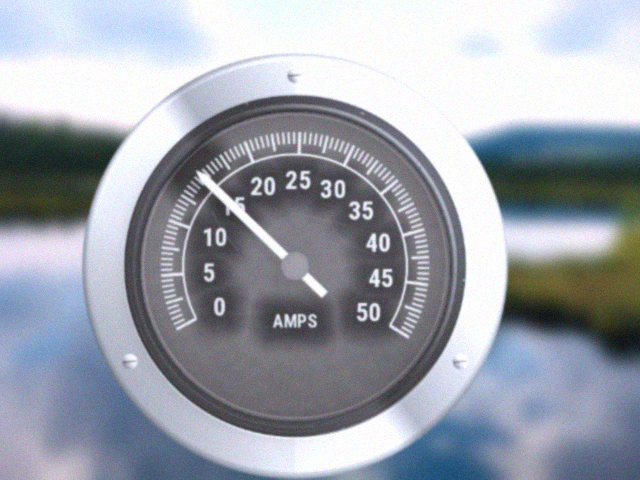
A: 15 A
